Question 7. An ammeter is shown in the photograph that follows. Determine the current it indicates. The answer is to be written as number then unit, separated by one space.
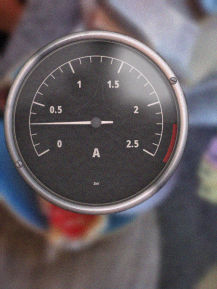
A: 0.3 A
